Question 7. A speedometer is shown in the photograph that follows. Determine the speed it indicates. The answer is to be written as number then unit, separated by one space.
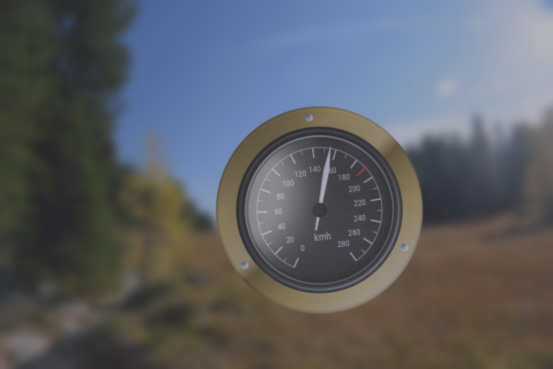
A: 155 km/h
